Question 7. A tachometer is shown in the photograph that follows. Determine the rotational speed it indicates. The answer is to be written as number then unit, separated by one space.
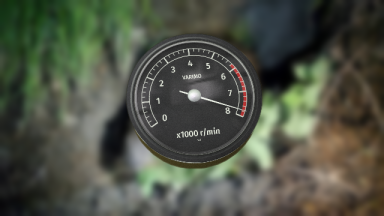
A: 7800 rpm
